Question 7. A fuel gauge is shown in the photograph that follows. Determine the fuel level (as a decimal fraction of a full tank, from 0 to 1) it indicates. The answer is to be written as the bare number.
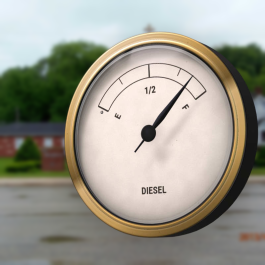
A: 0.875
